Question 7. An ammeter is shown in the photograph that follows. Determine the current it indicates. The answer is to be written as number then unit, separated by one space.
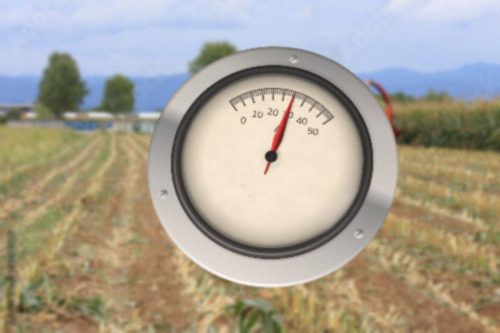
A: 30 A
